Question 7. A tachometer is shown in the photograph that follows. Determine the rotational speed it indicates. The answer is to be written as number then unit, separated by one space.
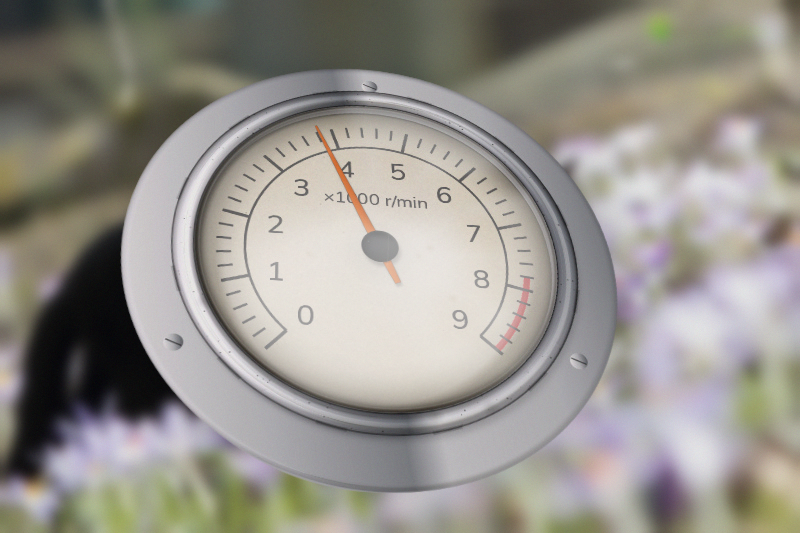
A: 3800 rpm
